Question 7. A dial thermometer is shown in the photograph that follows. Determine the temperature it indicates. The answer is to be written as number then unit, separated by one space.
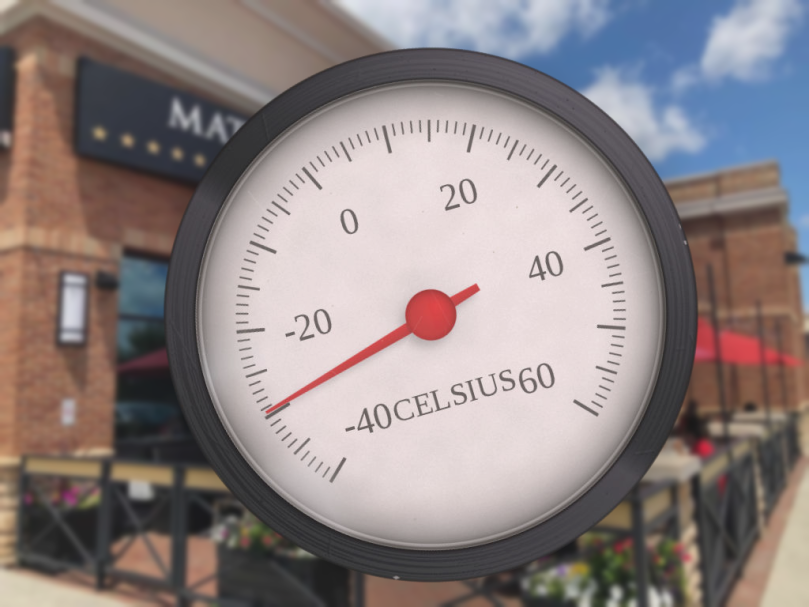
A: -29.5 °C
